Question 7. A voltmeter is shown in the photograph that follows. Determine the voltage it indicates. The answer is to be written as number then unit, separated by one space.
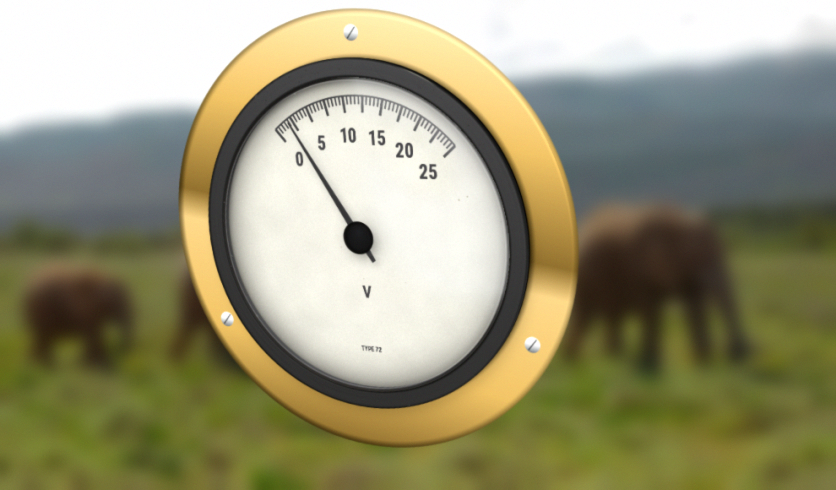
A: 2.5 V
